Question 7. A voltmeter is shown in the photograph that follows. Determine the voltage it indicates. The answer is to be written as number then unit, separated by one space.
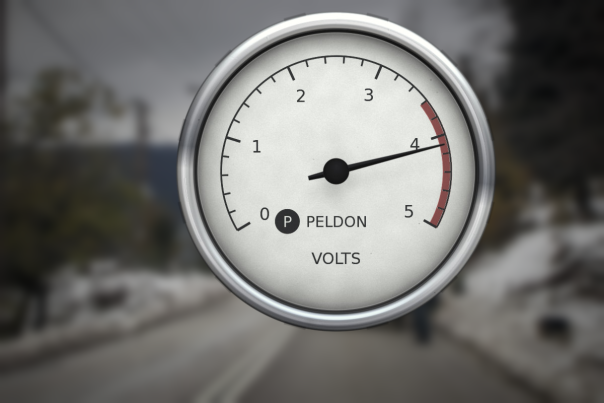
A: 4.1 V
